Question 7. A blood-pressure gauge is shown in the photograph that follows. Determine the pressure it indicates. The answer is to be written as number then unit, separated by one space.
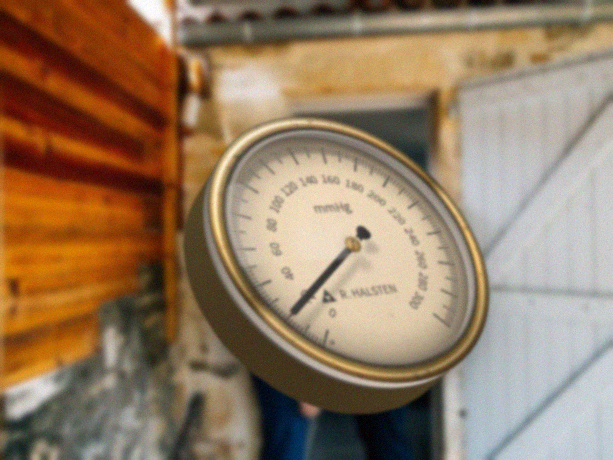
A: 20 mmHg
